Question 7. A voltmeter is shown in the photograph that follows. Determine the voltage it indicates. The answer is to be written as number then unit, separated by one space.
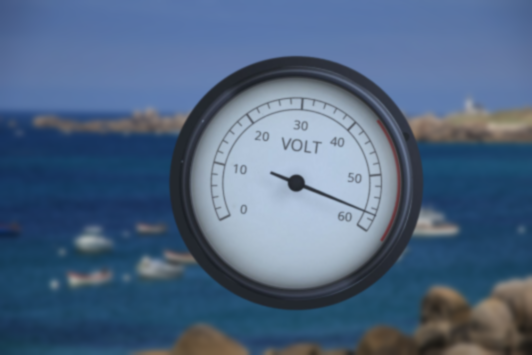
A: 57 V
